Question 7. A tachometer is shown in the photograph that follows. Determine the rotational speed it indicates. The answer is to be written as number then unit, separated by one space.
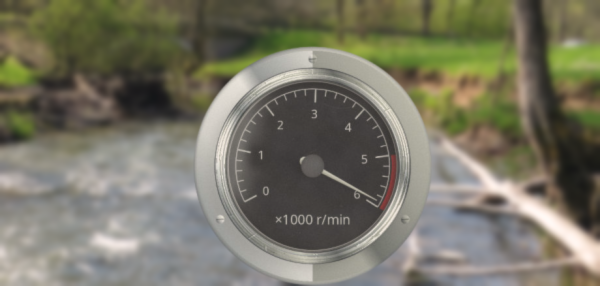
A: 5900 rpm
